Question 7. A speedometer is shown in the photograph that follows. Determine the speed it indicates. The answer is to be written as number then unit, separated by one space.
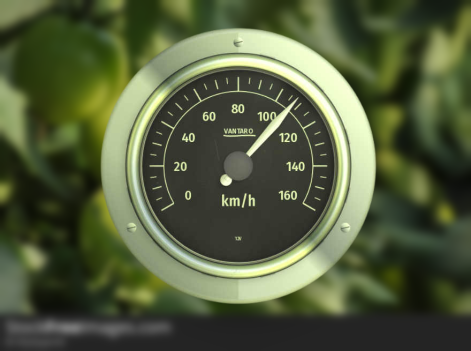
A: 107.5 km/h
